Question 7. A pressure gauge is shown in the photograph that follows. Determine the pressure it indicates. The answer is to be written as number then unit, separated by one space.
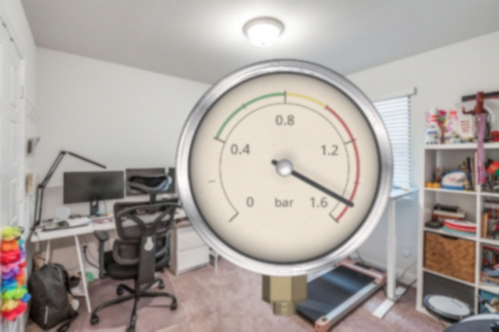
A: 1.5 bar
